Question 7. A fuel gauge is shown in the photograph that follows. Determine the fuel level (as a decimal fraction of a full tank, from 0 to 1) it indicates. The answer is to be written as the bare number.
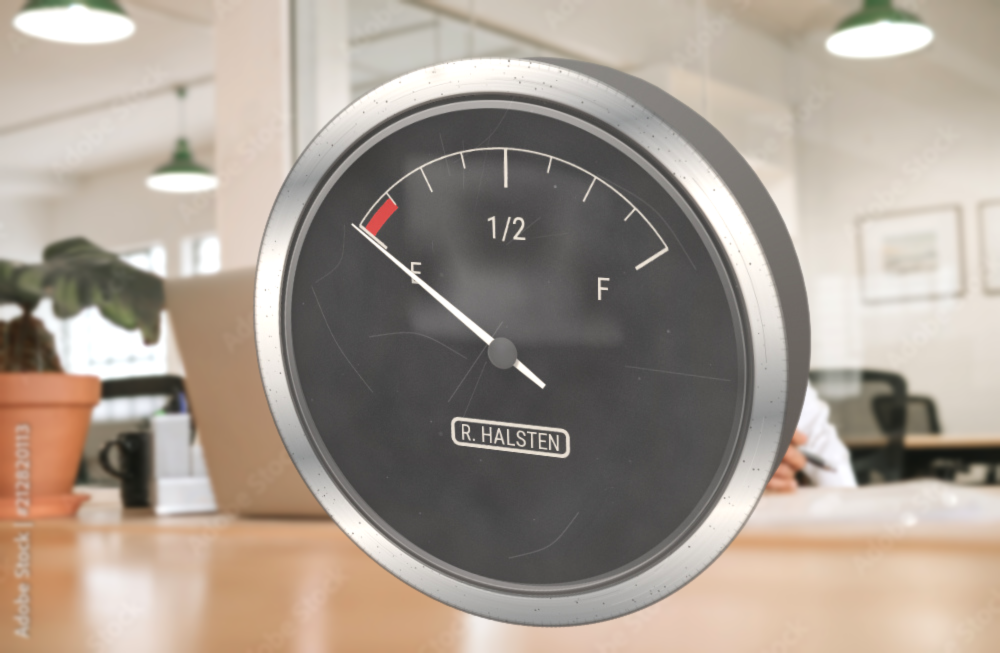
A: 0
